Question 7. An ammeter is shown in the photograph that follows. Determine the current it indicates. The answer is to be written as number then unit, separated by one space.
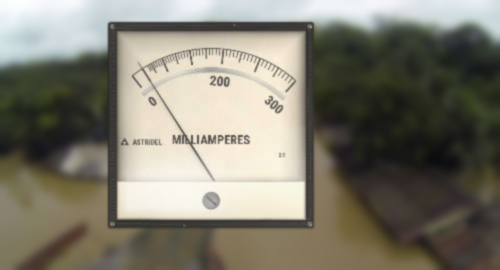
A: 50 mA
